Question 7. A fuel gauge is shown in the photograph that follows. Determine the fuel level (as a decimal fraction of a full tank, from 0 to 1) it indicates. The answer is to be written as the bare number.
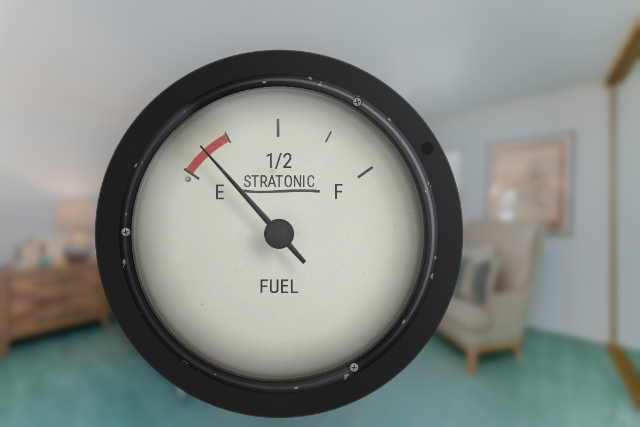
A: 0.125
